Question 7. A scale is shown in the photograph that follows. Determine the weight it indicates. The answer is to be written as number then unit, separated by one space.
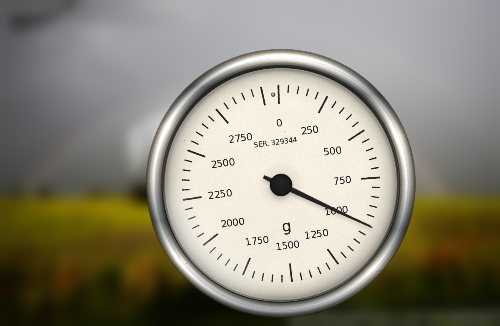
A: 1000 g
